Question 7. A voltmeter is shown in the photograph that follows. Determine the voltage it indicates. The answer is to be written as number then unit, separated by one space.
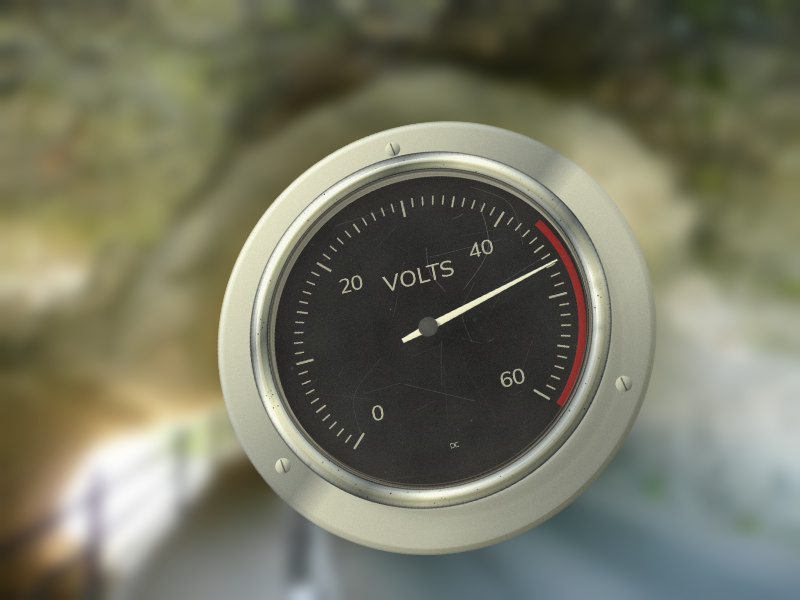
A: 47 V
